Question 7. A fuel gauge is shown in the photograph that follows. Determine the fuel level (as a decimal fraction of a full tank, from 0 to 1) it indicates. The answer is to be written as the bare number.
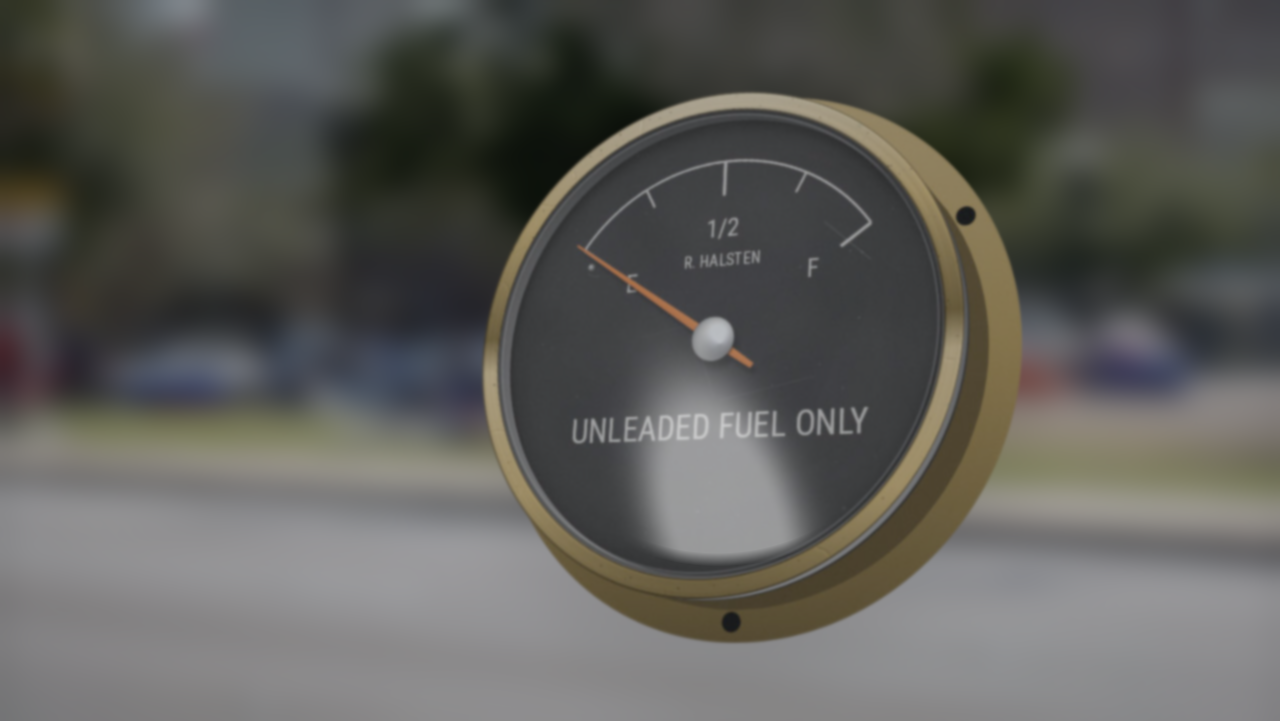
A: 0
